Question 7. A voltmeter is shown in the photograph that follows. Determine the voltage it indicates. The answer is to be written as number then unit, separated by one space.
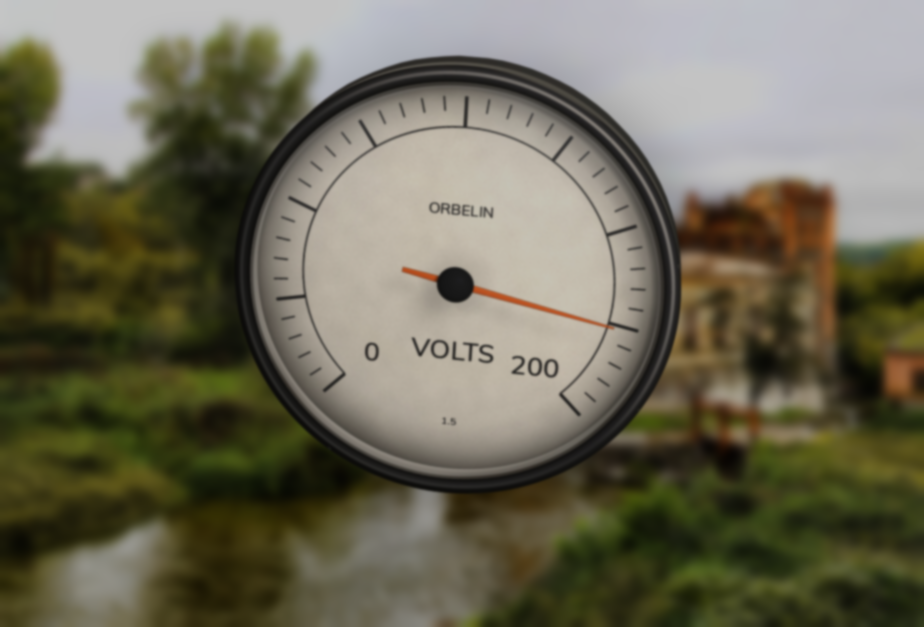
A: 175 V
